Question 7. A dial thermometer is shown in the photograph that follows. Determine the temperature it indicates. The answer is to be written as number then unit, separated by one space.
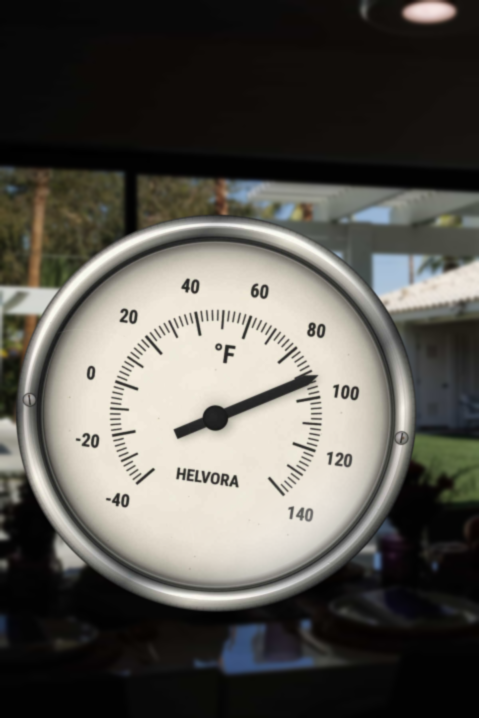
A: 92 °F
